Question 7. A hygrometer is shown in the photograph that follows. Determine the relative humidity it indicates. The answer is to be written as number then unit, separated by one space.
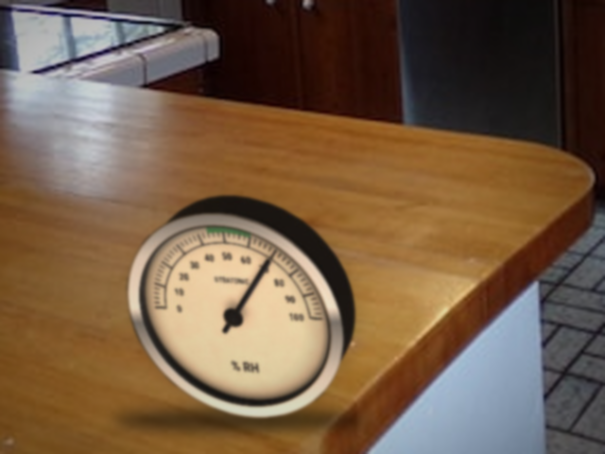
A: 70 %
